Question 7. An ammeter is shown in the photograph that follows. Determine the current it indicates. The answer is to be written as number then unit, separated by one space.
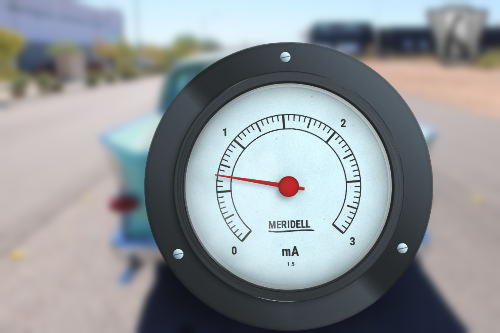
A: 0.65 mA
